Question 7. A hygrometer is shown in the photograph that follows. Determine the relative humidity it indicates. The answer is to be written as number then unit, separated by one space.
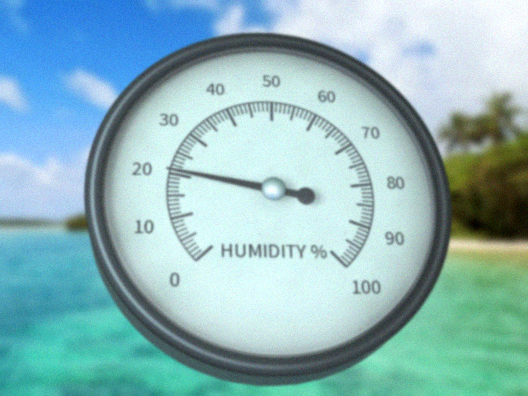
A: 20 %
